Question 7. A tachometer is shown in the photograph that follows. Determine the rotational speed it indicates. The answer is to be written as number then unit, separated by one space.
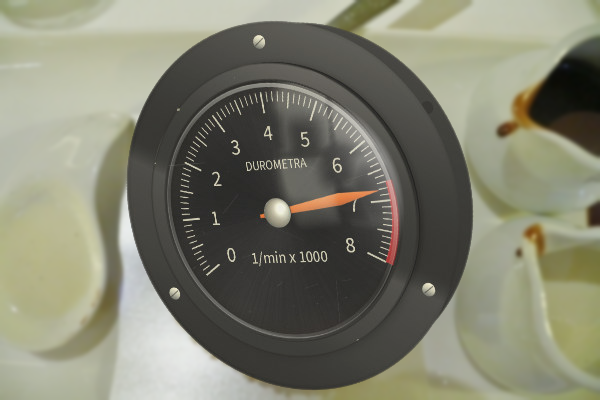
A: 6800 rpm
